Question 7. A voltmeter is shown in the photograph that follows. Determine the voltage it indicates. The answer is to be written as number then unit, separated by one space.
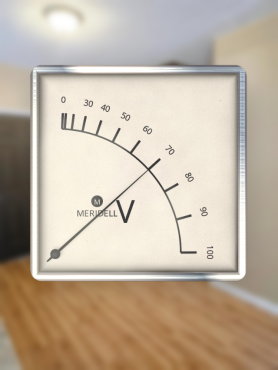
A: 70 V
